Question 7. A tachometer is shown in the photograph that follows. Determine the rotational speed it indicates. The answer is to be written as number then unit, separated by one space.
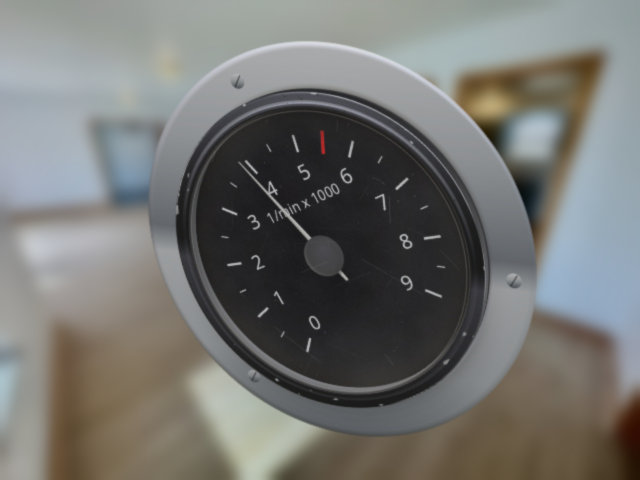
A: 4000 rpm
